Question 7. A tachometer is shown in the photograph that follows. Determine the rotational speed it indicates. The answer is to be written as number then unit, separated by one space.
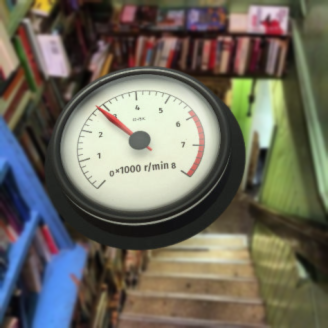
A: 2800 rpm
